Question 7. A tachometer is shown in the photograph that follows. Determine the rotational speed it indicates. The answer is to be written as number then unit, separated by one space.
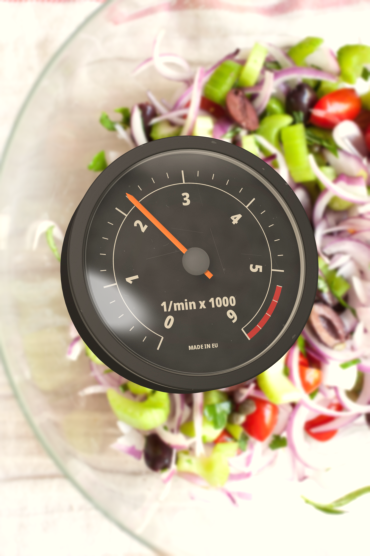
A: 2200 rpm
